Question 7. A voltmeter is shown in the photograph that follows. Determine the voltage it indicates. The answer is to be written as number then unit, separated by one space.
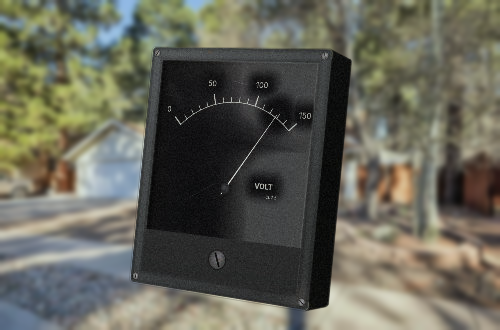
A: 130 V
